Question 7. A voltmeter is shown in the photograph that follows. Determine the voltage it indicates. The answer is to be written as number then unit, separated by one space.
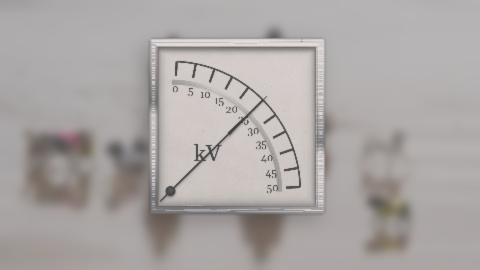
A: 25 kV
